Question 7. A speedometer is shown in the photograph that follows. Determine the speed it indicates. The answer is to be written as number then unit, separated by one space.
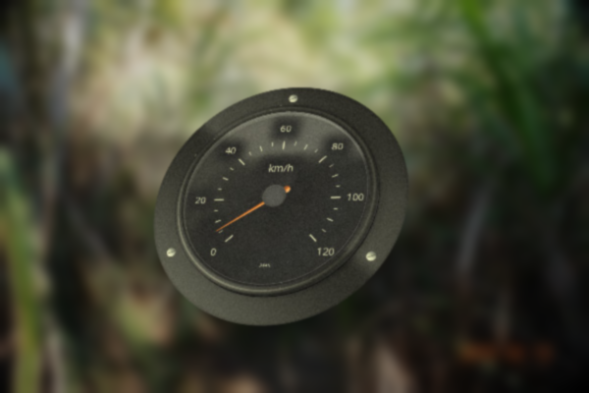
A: 5 km/h
